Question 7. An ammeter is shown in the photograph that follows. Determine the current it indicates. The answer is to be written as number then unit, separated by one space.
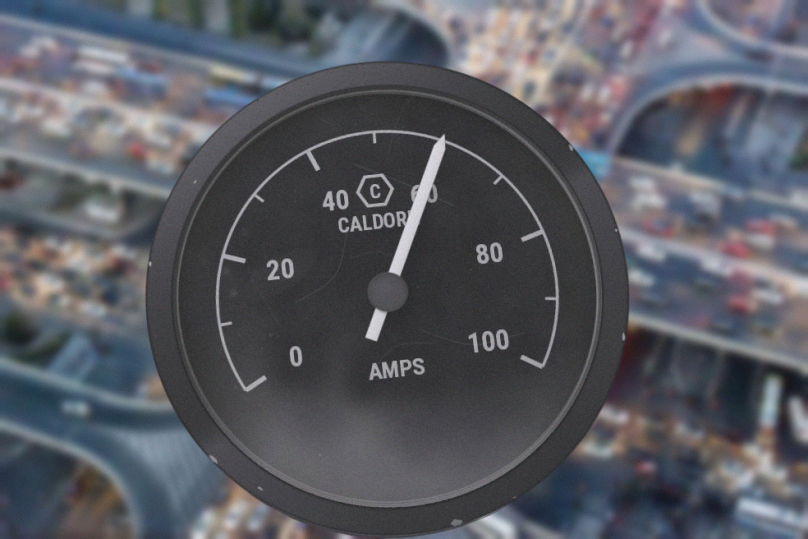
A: 60 A
